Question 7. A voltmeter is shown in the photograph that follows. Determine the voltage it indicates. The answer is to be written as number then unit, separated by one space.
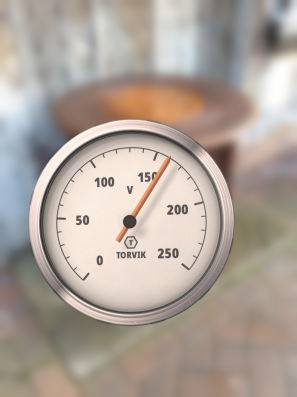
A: 160 V
